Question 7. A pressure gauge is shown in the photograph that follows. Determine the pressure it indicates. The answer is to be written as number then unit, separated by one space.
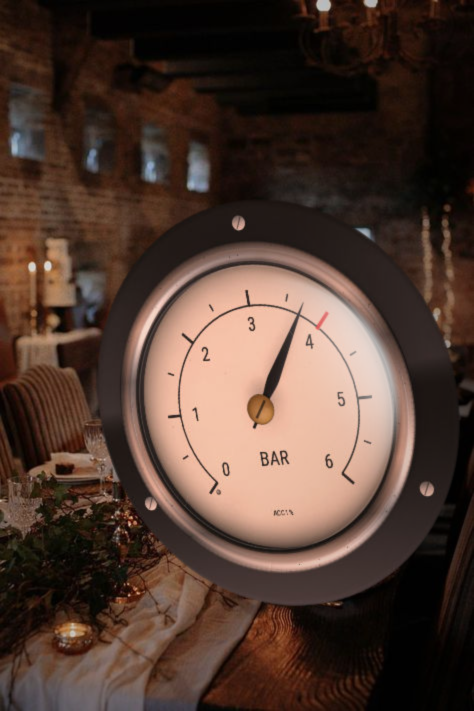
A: 3.75 bar
